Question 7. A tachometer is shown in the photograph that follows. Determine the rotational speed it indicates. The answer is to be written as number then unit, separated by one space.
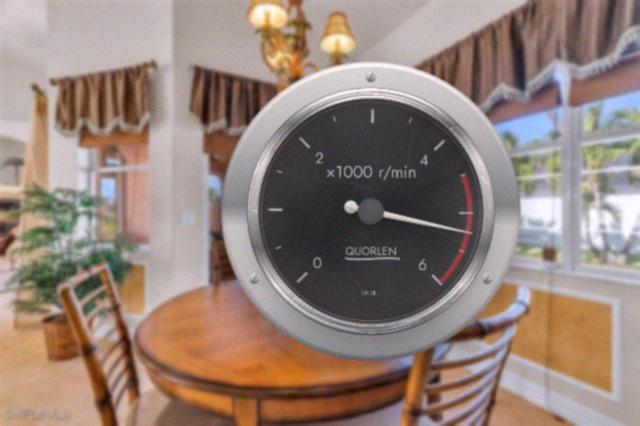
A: 5250 rpm
